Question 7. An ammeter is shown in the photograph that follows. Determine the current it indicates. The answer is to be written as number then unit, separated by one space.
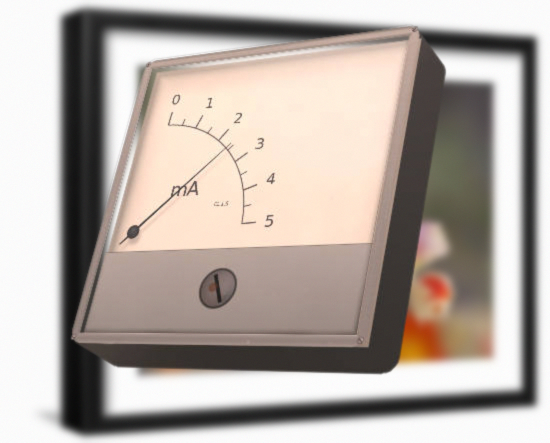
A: 2.5 mA
